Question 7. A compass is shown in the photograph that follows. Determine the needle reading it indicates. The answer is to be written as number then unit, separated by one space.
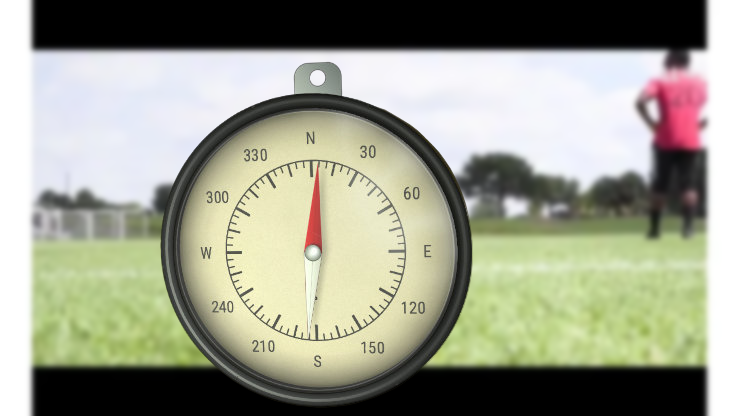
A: 5 °
